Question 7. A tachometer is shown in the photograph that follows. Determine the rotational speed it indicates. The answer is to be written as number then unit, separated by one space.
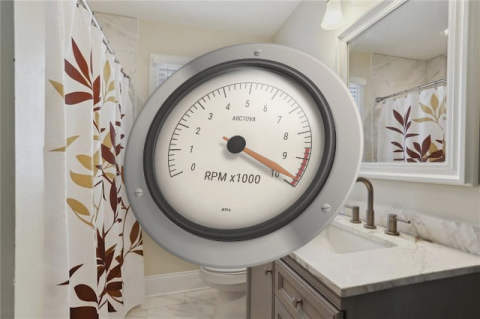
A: 9800 rpm
